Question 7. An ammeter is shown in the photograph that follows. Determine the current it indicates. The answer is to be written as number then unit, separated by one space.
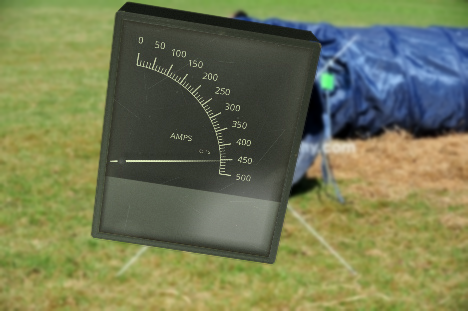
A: 450 A
